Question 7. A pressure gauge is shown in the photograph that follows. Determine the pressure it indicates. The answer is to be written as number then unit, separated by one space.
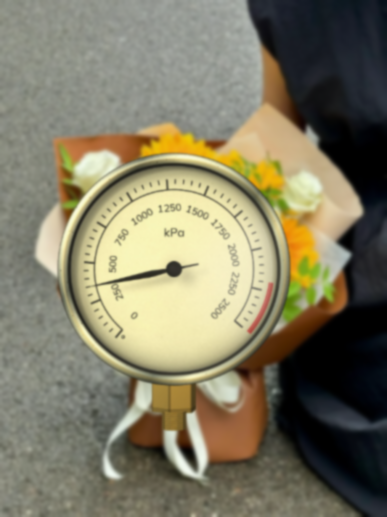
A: 350 kPa
